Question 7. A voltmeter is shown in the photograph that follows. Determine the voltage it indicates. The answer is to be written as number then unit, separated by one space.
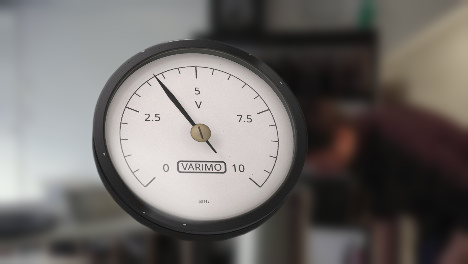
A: 3.75 V
